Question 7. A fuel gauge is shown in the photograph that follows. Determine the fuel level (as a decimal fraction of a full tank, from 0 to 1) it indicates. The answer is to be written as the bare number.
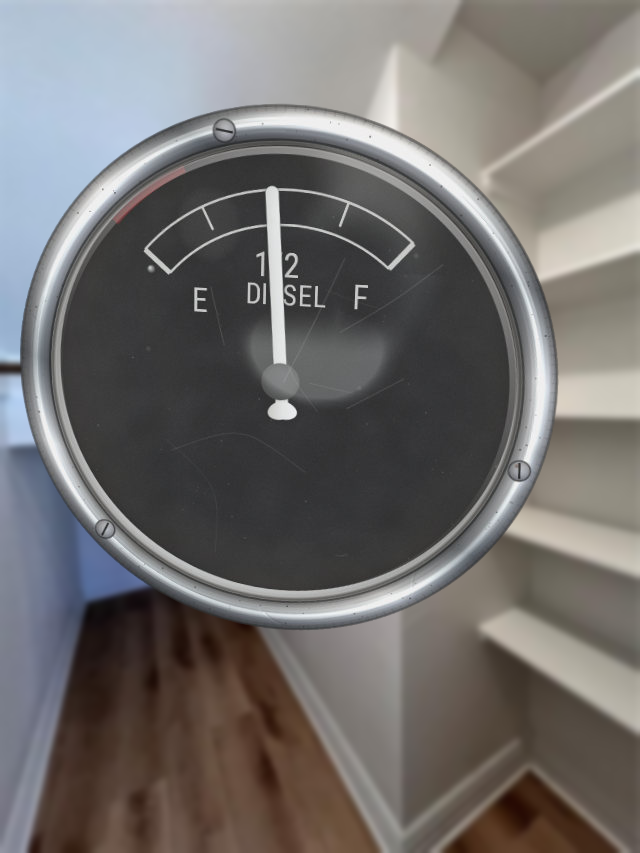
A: 0.5
